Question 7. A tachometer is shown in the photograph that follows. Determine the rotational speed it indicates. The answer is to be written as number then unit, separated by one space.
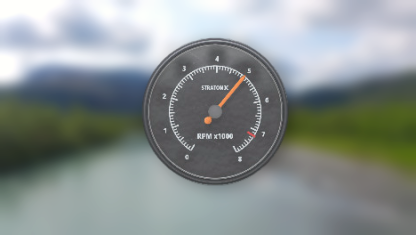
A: 5000 rpm
